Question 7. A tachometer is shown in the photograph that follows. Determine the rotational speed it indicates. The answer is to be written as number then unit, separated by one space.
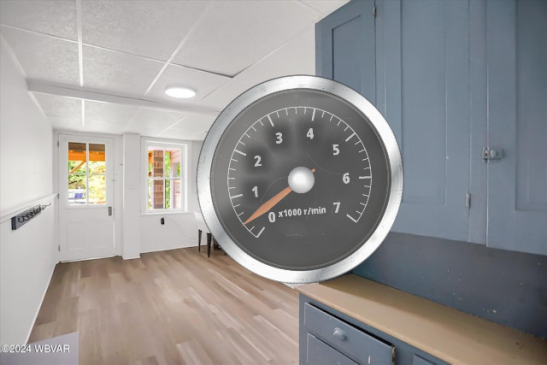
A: 400 rpm
